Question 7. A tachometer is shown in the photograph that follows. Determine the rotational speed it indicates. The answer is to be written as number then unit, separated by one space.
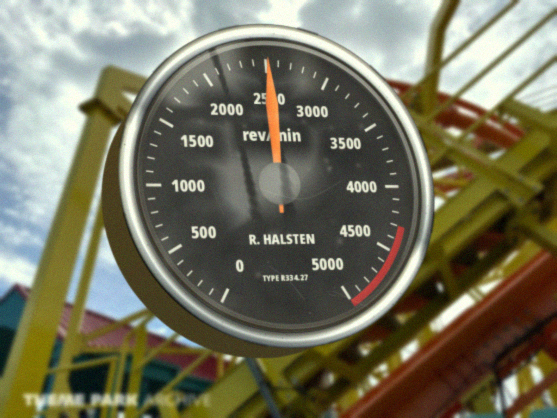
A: 2500 rpm
